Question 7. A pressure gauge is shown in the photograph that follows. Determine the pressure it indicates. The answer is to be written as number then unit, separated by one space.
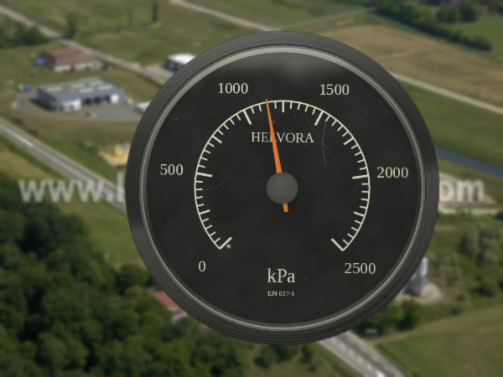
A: 1150 kPa
